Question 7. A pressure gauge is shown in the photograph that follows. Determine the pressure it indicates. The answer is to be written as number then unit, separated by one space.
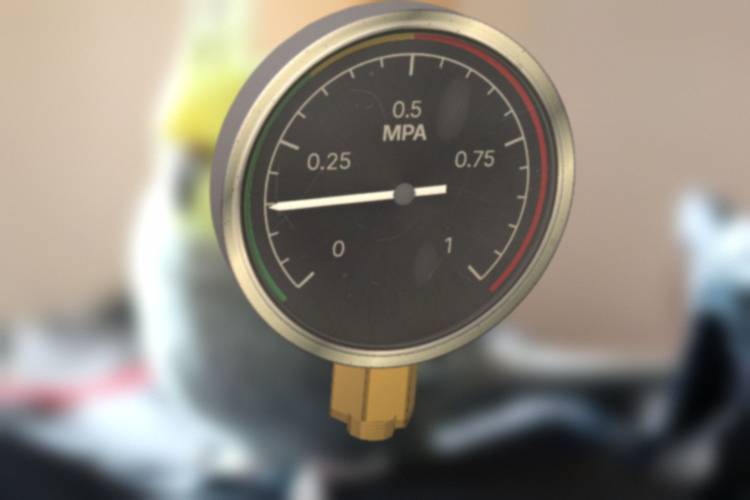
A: 0.15 MPa
